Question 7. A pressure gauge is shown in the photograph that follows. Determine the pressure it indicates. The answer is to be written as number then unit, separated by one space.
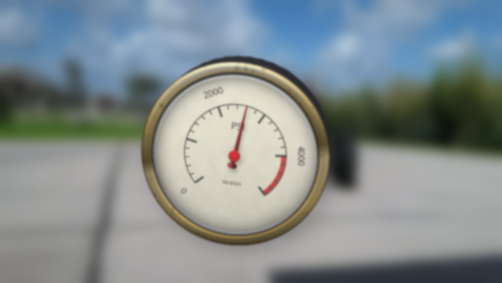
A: 2600 psi
